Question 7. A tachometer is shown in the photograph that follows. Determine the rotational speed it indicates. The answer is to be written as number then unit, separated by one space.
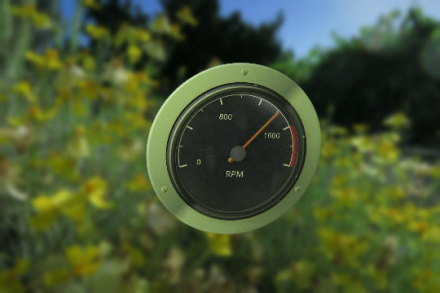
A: 1400 rpm
